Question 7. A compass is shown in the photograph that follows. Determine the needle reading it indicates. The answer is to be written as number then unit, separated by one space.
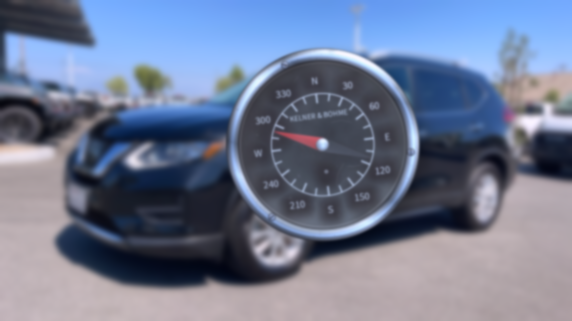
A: 292.5 °
